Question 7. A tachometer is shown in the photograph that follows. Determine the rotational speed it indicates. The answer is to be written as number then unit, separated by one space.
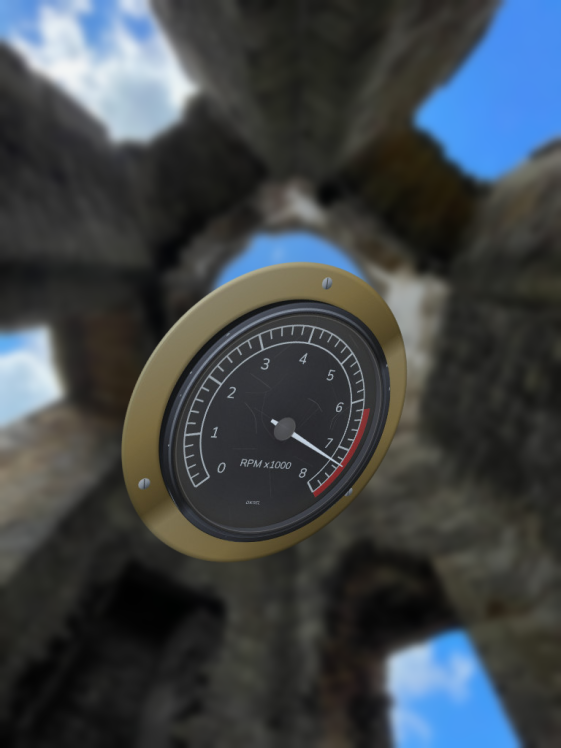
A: 7300 rpm
